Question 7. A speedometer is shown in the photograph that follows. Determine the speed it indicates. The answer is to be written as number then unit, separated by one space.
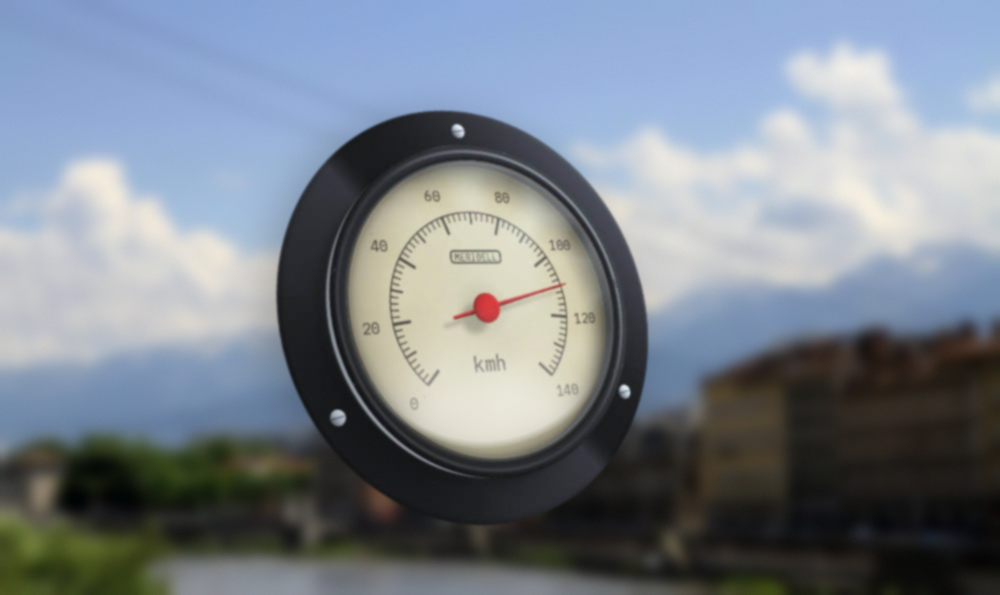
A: 110 km/h
